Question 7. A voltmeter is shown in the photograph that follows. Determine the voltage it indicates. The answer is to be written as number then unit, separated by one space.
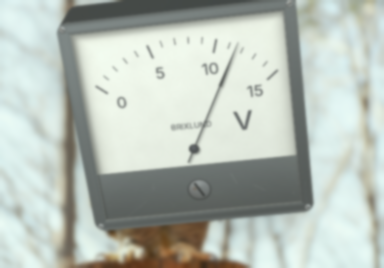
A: 11.5 V
